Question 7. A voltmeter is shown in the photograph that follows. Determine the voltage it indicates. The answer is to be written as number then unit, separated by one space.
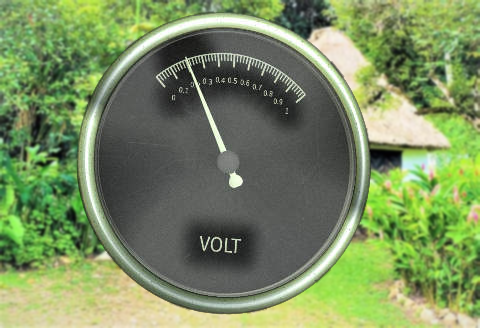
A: 0.2 V
